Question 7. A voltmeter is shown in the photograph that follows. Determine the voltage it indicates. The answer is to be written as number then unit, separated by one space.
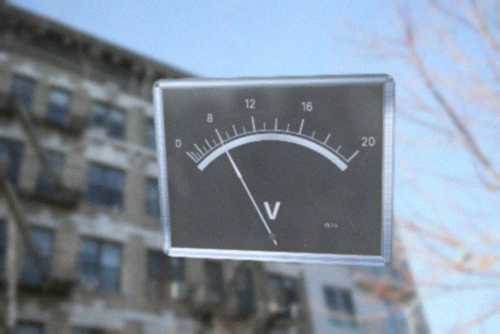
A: 8 V
